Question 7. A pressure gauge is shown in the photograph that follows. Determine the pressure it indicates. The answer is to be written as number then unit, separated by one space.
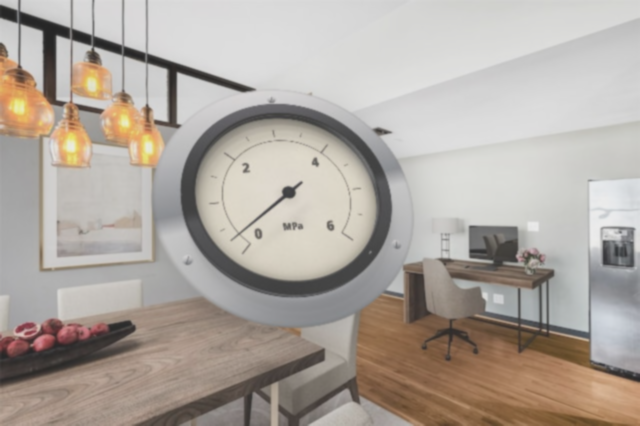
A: 0.25 MPa
